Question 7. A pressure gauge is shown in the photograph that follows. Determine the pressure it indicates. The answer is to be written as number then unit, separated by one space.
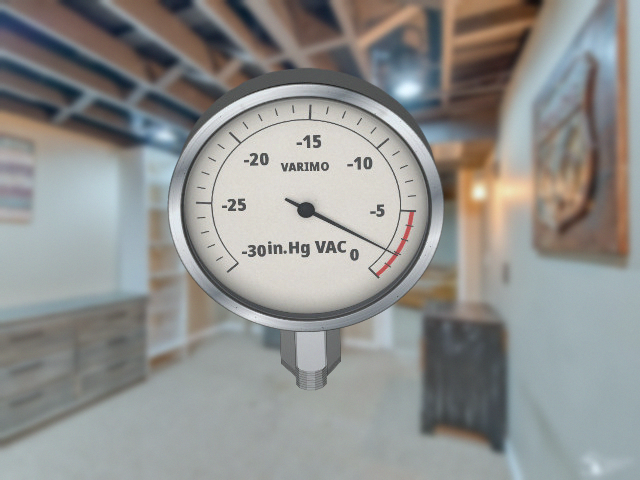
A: -2 inHg
